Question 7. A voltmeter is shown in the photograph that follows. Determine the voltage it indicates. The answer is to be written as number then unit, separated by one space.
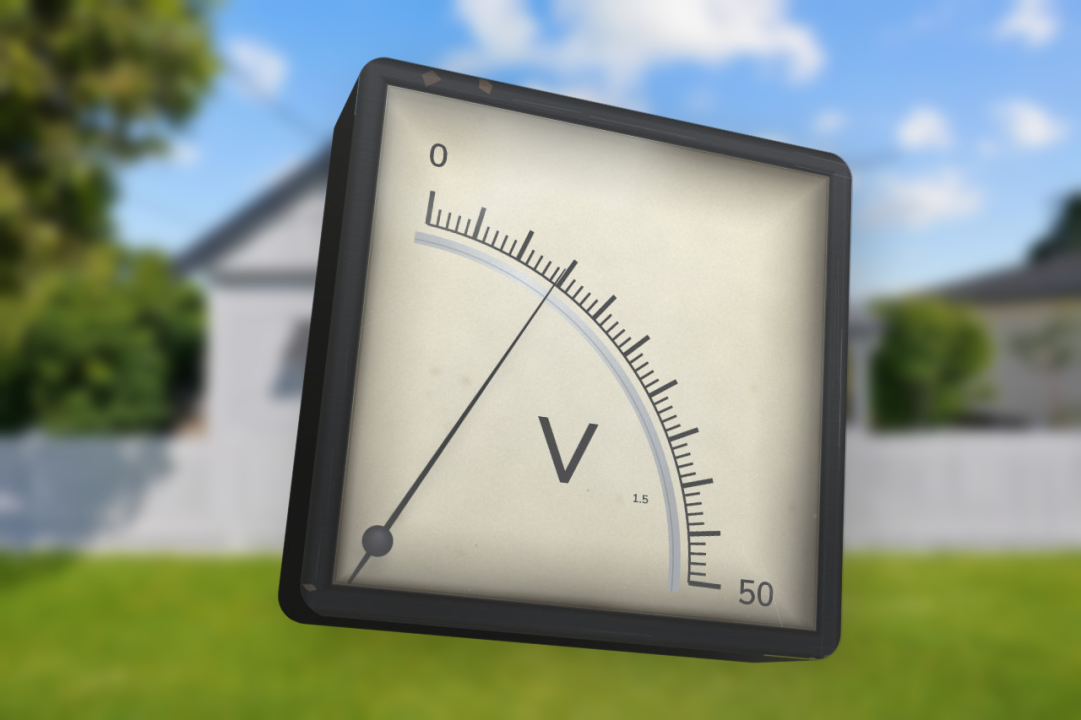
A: 14.5 V
